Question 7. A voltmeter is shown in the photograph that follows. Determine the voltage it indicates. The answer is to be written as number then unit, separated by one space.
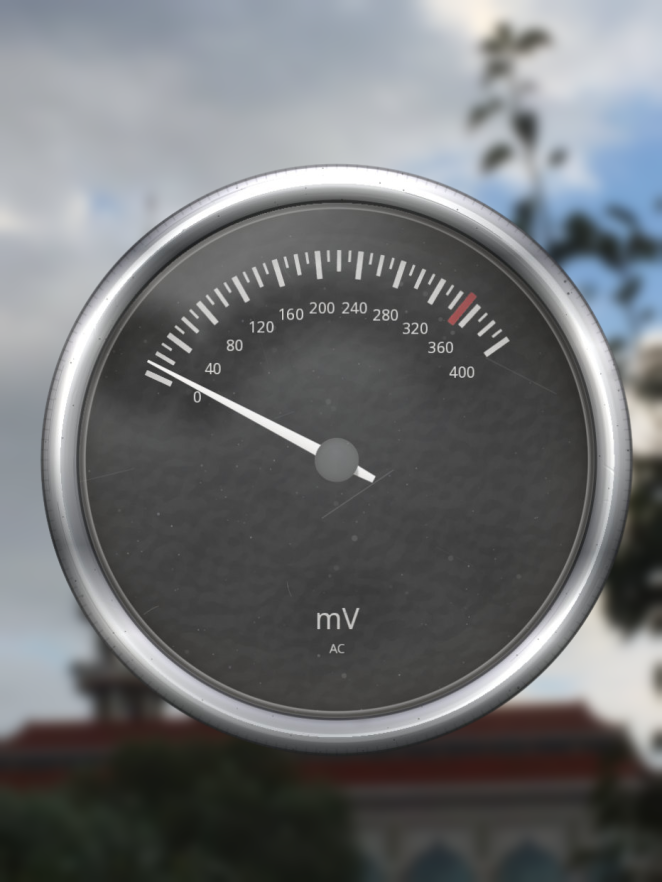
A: 10 mV
